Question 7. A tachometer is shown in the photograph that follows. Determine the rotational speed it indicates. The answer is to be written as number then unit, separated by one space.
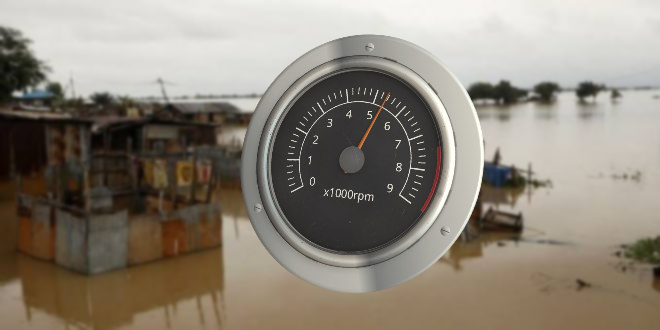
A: 5400 rpm
